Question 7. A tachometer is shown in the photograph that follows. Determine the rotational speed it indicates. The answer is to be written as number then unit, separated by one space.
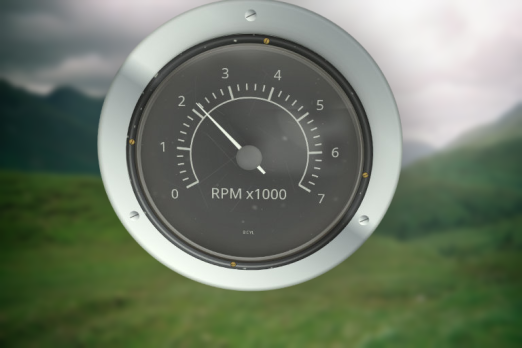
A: 2200 rpm
